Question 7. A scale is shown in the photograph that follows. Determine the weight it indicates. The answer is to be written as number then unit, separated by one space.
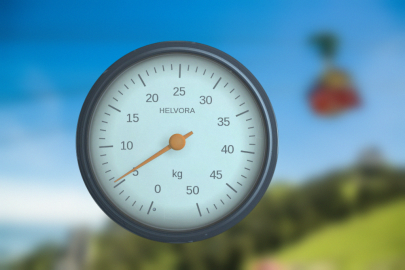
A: 5.5 kg
